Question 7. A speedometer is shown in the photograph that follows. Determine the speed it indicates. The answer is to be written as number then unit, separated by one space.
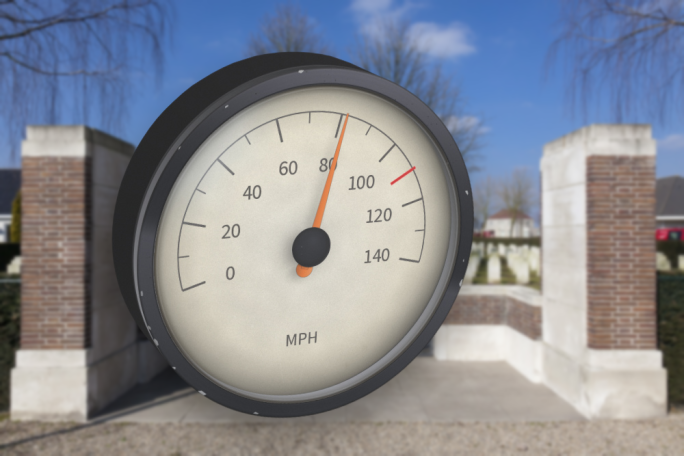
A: 80 mph
